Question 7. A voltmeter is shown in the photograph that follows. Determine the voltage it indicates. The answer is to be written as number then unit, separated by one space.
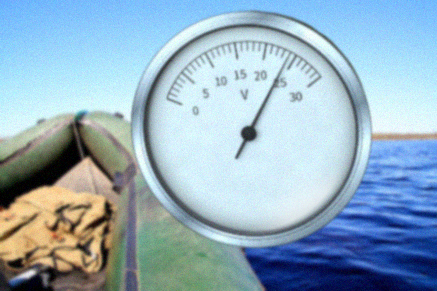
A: 24 V
